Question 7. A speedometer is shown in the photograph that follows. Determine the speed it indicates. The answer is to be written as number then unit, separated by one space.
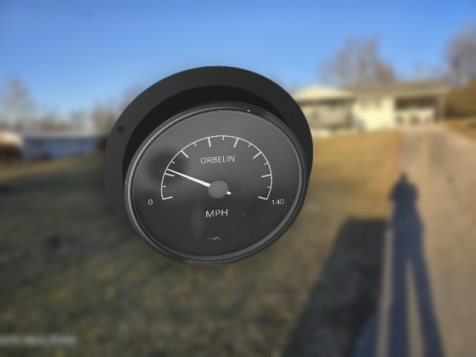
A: 25 mph
